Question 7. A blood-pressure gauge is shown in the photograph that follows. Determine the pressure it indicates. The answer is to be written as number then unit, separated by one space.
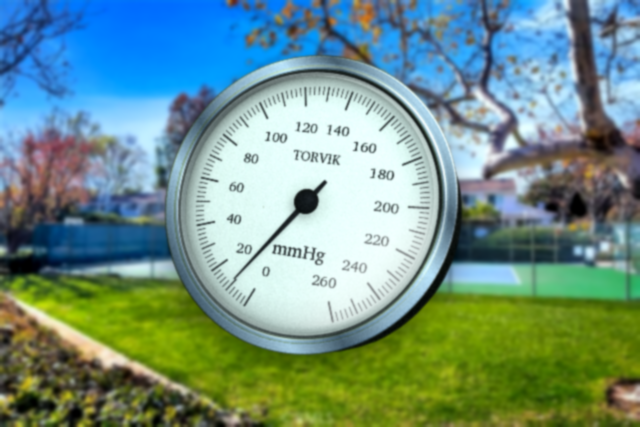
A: 10 mmHg
